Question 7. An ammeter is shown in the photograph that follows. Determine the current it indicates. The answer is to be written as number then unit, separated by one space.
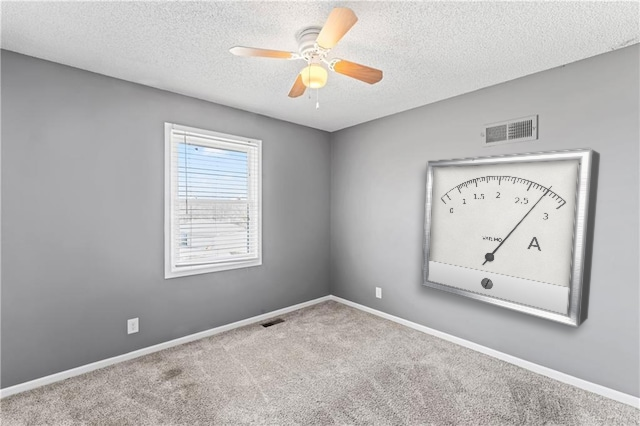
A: 2.75 A
